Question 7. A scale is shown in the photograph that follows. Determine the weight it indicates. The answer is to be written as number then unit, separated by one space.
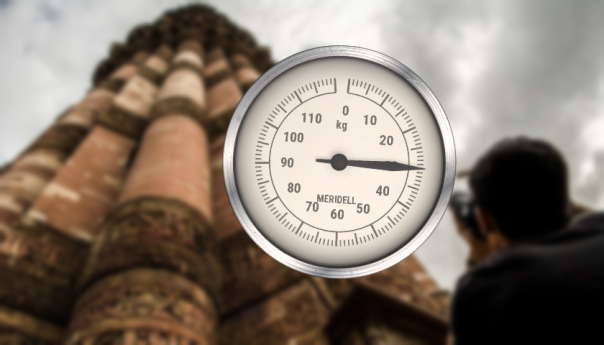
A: 30 kg
